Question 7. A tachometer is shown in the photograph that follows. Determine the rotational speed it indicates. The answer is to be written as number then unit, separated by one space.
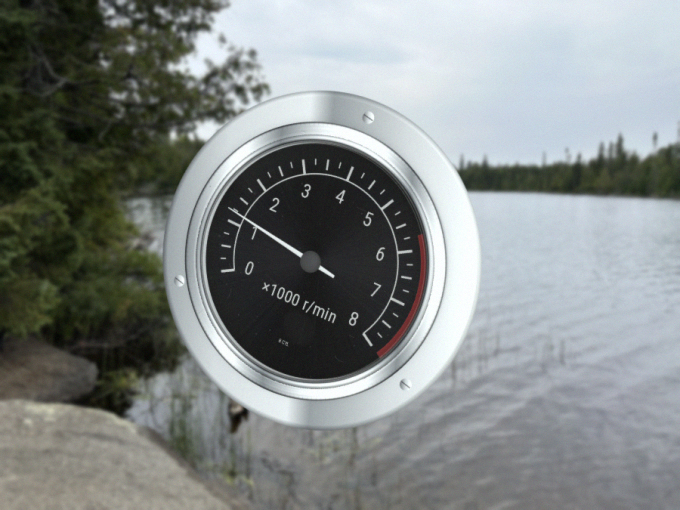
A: 1250 rpm
